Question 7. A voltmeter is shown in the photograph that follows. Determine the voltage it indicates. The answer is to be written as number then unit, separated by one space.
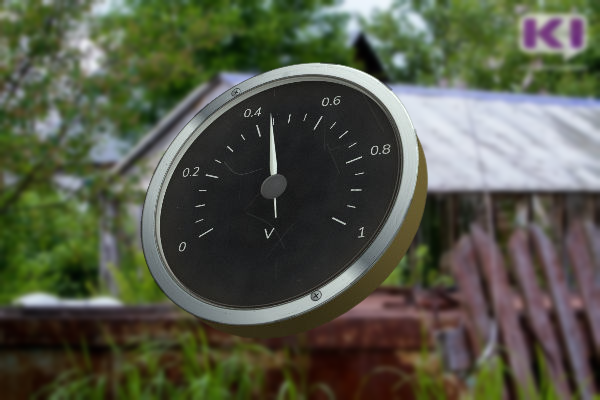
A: 0.45 V
